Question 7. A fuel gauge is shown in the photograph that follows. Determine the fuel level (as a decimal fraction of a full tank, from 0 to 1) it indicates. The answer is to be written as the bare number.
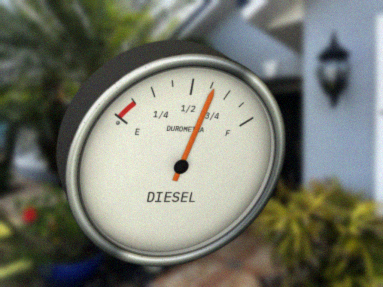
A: 0.625
